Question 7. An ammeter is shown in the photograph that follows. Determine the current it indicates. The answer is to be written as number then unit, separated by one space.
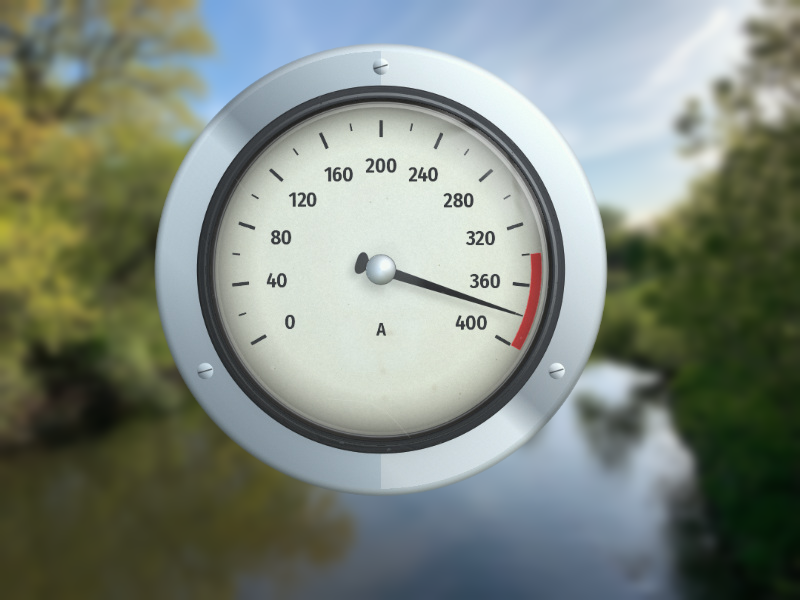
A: 380 A
